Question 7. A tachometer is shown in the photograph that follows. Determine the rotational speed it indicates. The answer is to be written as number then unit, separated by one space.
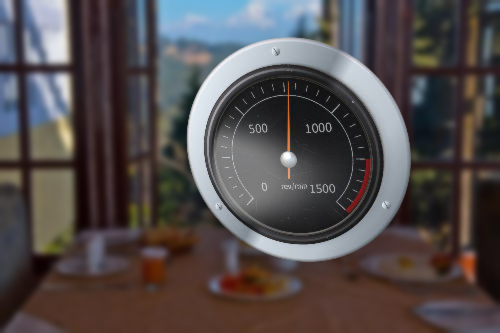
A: 775 rpm
